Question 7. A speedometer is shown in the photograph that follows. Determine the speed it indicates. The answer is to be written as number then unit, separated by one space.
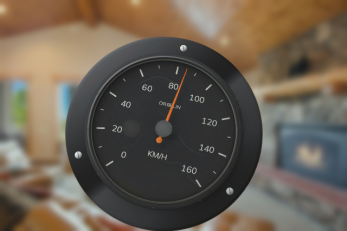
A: 85 km/h
